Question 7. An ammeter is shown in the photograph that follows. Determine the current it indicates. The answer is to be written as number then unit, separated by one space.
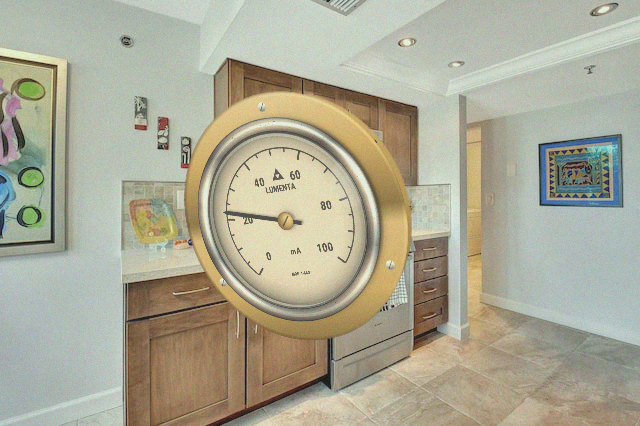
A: 22.5 mA
